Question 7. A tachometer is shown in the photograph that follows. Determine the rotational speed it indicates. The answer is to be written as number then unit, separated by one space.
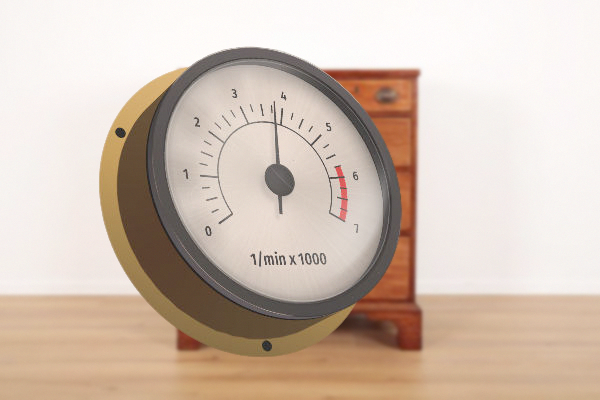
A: 3750 rpm
